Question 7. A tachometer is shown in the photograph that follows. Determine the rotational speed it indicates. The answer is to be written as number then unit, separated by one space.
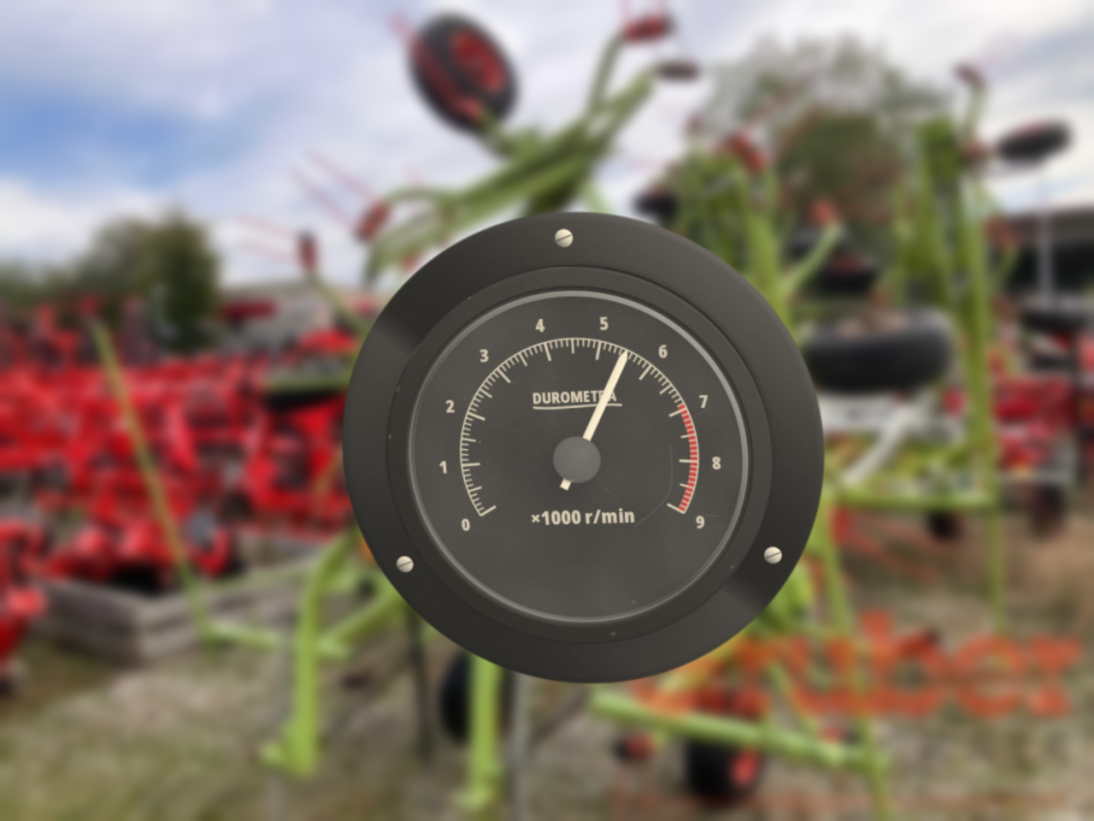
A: 5500 rpm
